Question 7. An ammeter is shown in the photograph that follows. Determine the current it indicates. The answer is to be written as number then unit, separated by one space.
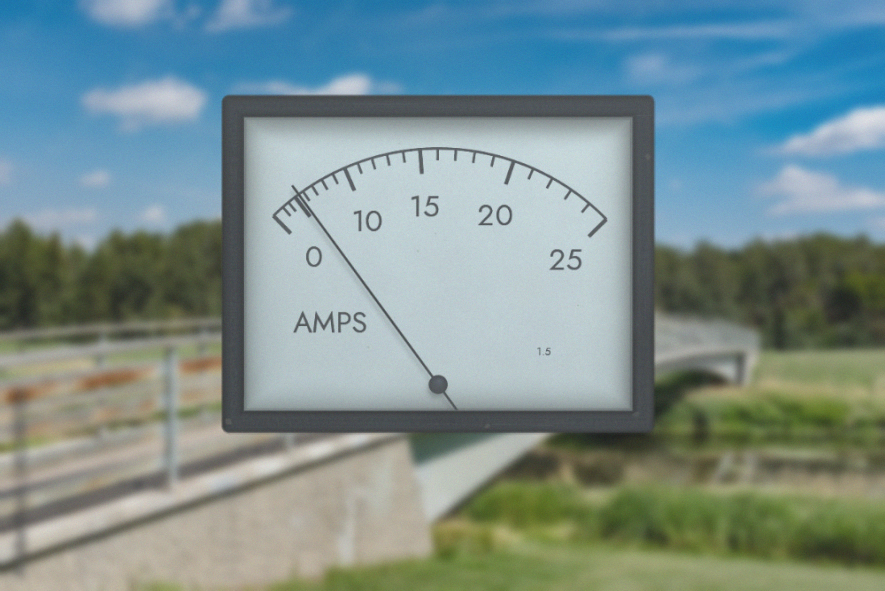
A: 5.5 A
